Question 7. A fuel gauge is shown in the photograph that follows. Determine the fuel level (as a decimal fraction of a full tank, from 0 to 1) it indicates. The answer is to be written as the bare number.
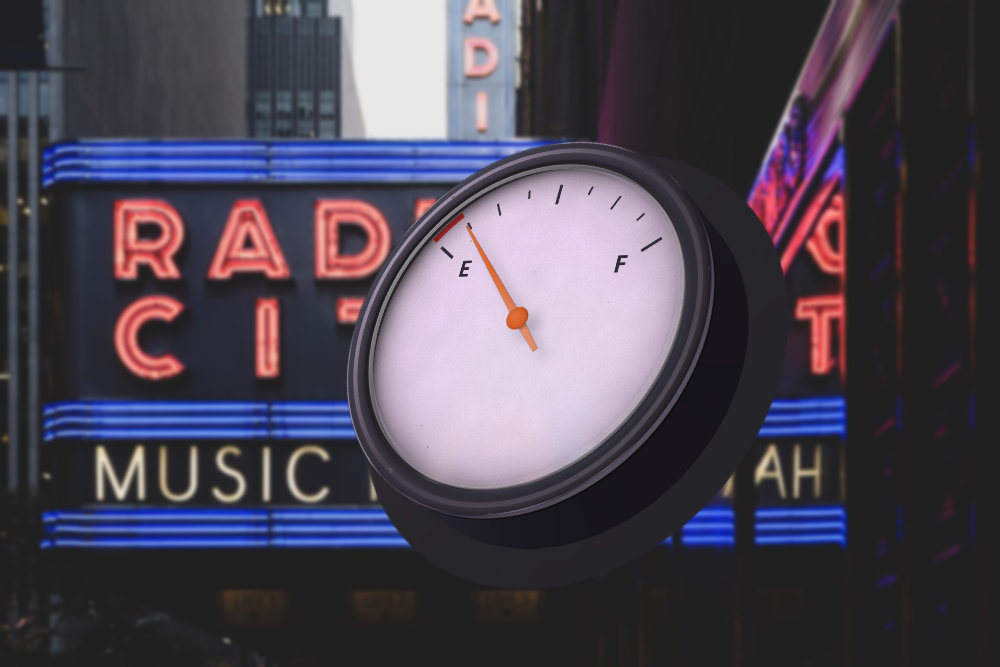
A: 0.125
